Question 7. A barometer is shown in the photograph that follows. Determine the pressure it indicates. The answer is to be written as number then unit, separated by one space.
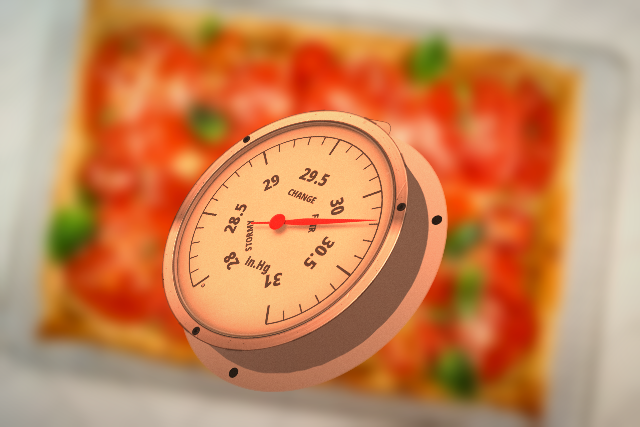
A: 30.2 inHg
